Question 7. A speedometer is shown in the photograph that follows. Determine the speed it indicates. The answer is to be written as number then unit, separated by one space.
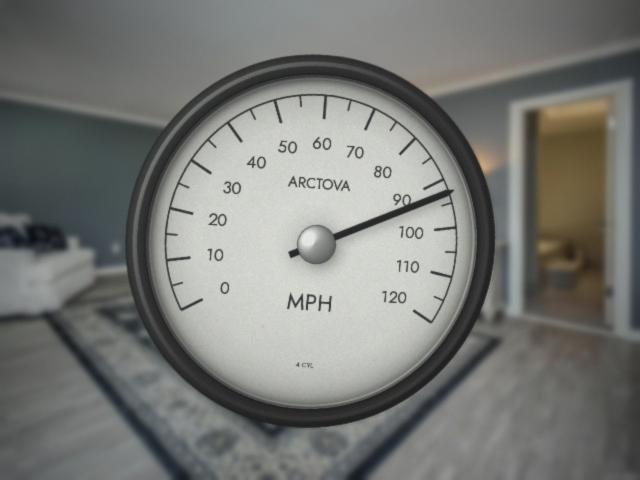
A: 92.5 mph
